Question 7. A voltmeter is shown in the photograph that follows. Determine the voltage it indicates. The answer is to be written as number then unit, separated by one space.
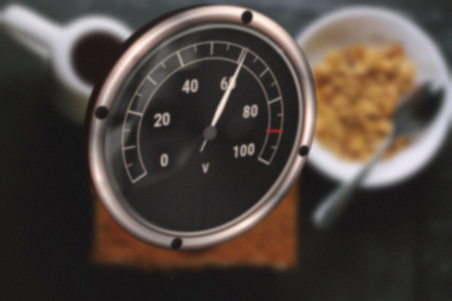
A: 60 V
